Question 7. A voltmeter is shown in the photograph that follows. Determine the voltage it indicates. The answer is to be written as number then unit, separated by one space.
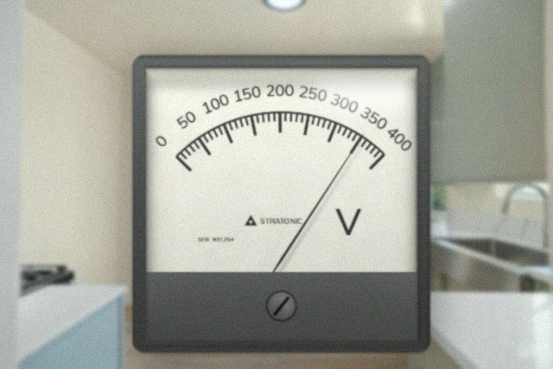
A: 350 V
